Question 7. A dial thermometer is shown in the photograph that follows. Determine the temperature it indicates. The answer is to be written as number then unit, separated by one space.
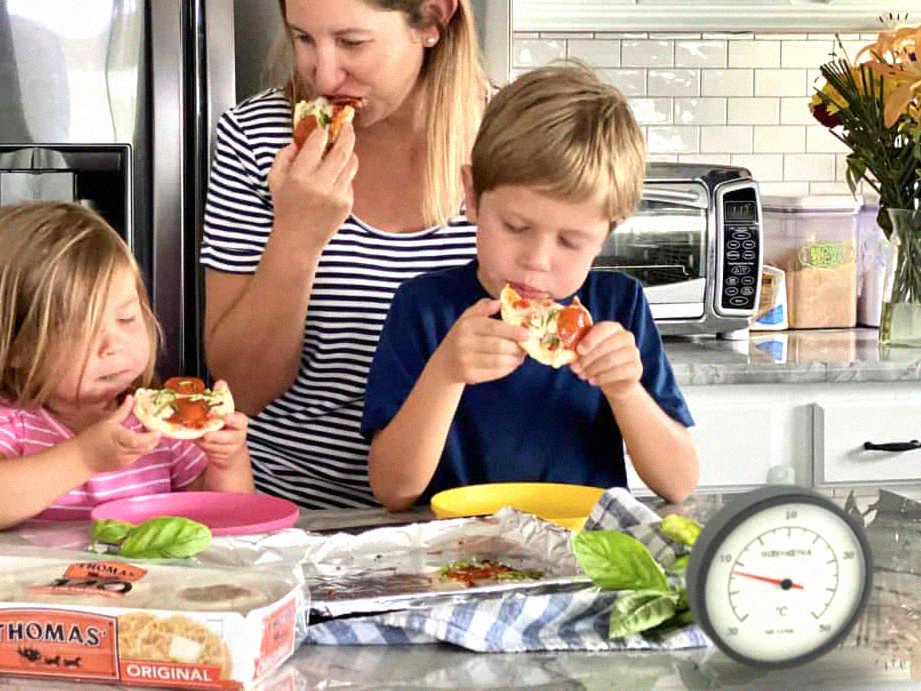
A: -12.5 °C
